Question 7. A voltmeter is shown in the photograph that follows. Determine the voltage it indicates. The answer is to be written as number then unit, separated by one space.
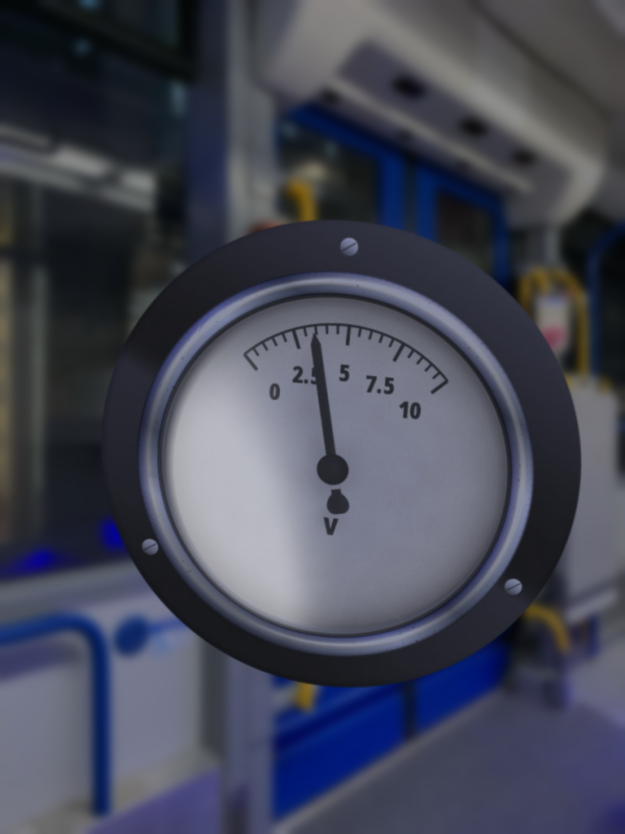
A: 3.5 V
